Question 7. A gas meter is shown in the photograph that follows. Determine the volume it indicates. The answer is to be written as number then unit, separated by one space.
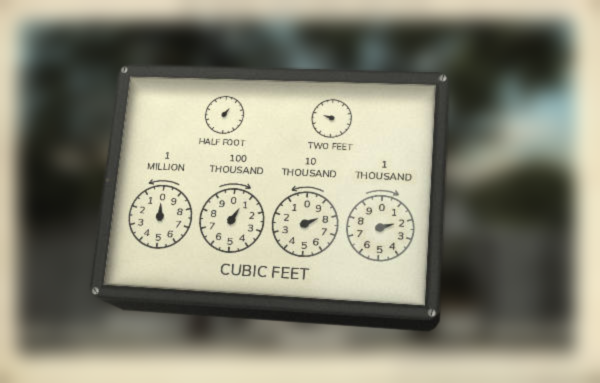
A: 8200 ft³
